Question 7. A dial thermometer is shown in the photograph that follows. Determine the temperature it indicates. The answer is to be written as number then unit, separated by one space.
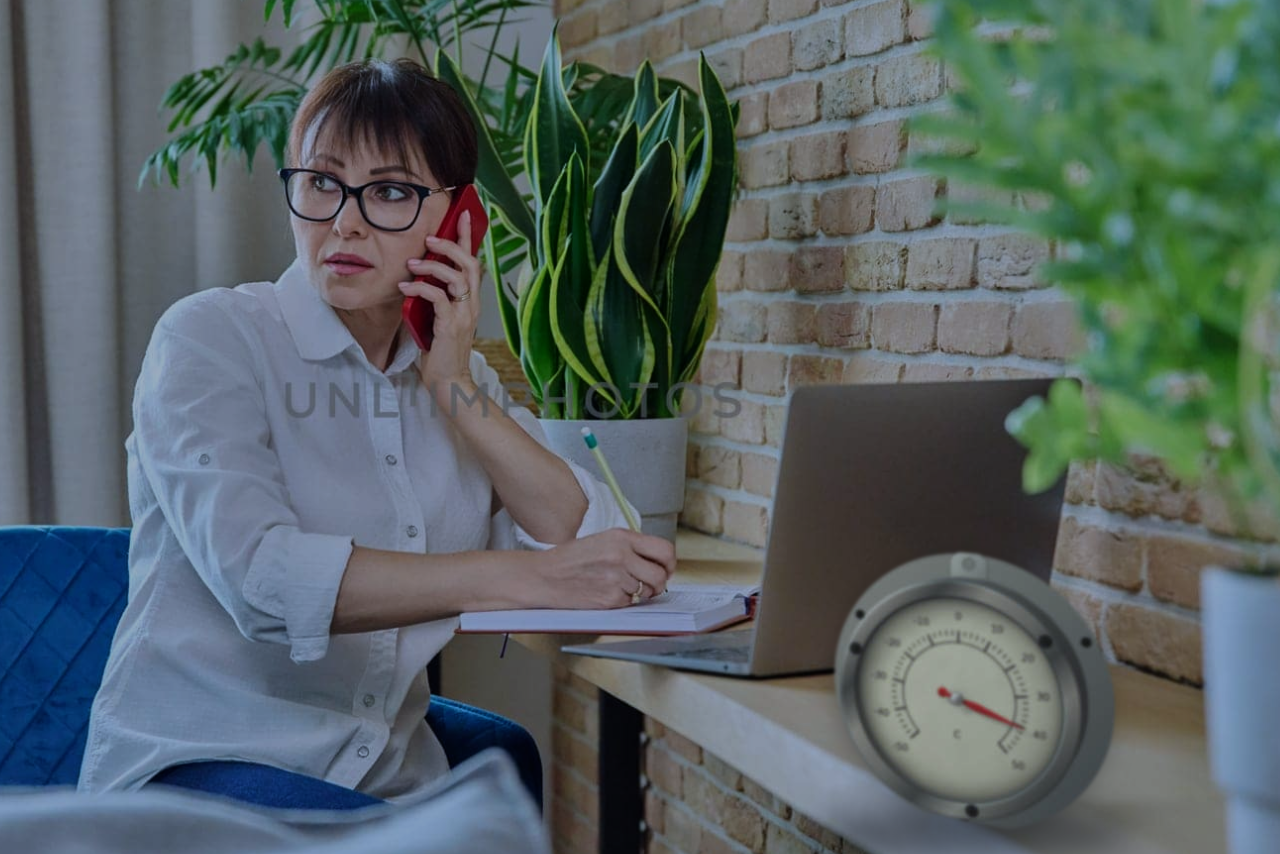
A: 40 °C
